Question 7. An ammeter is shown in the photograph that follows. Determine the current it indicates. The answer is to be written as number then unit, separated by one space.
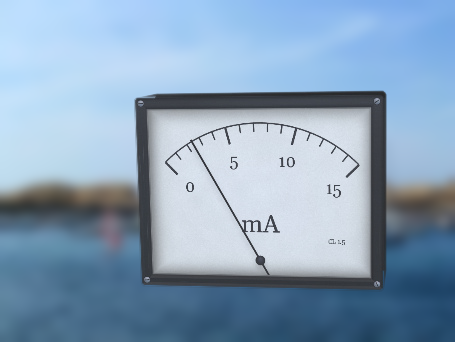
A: 2.5 mA
